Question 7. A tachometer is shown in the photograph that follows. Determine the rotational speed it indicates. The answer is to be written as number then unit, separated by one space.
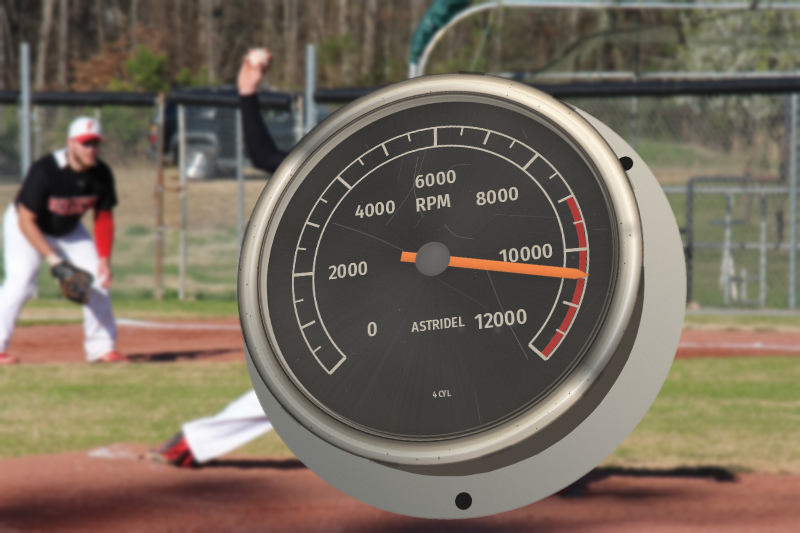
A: 10500 rpm
